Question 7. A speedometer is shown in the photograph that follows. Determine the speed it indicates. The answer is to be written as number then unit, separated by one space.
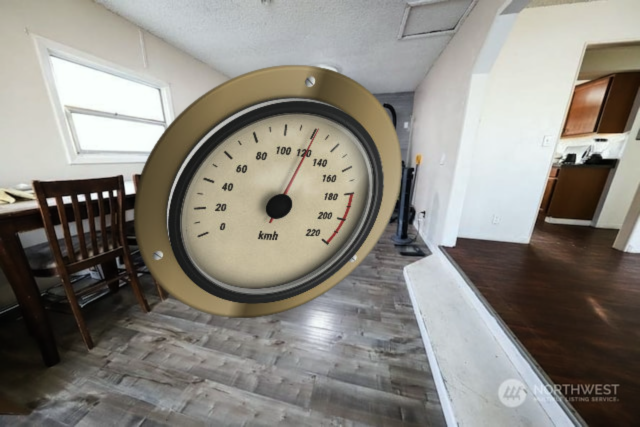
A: 120 km/h
